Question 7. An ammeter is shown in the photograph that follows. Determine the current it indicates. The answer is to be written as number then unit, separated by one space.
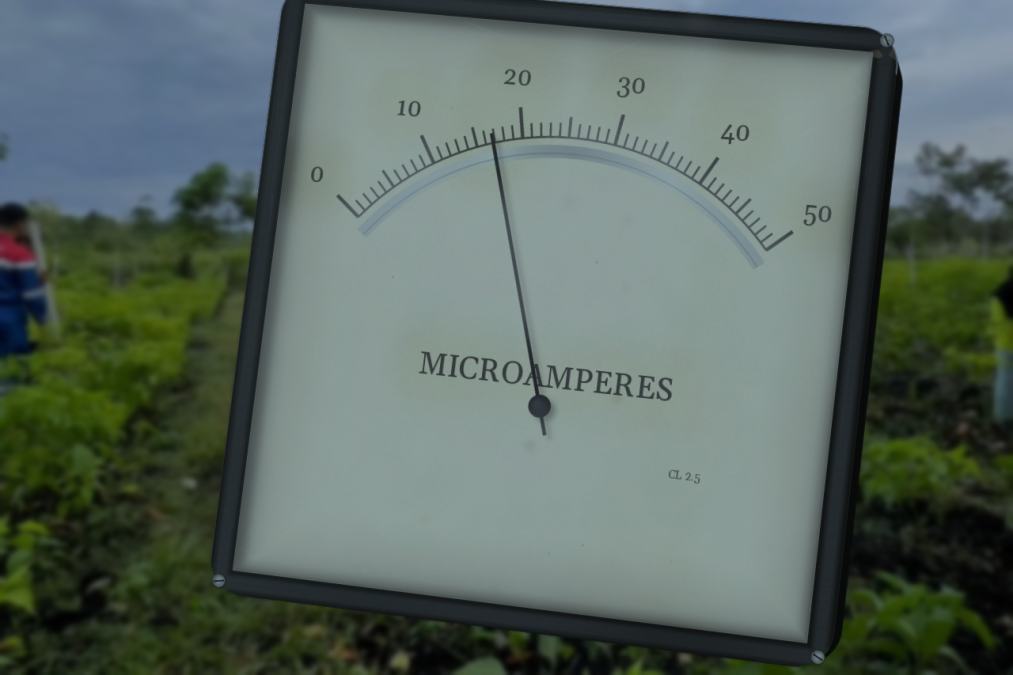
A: 17 µA
